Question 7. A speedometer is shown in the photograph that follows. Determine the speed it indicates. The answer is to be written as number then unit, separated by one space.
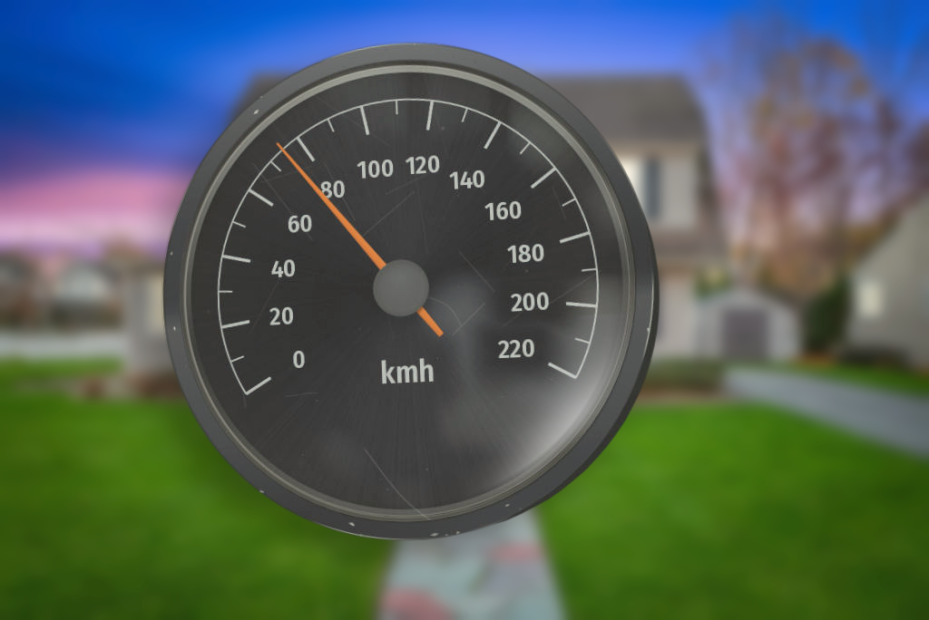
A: 75 km/h
